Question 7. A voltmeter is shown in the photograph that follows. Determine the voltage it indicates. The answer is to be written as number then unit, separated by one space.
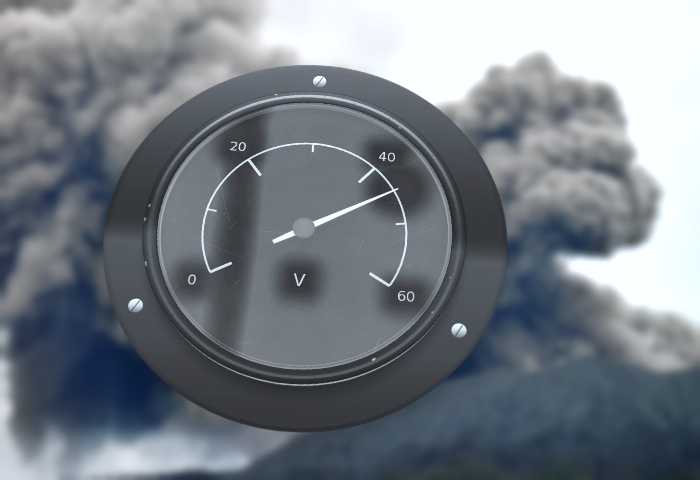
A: 45 V
